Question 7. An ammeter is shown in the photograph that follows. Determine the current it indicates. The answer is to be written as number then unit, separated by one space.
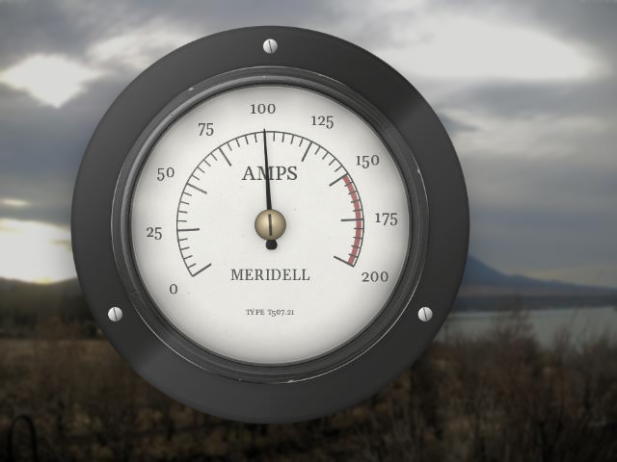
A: 100 A
